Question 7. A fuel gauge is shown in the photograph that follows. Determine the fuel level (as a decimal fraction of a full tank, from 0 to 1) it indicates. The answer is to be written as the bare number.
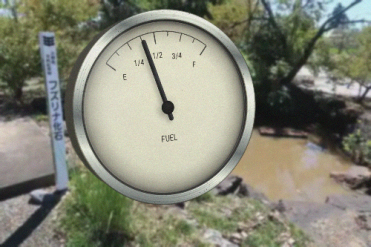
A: 0.375
